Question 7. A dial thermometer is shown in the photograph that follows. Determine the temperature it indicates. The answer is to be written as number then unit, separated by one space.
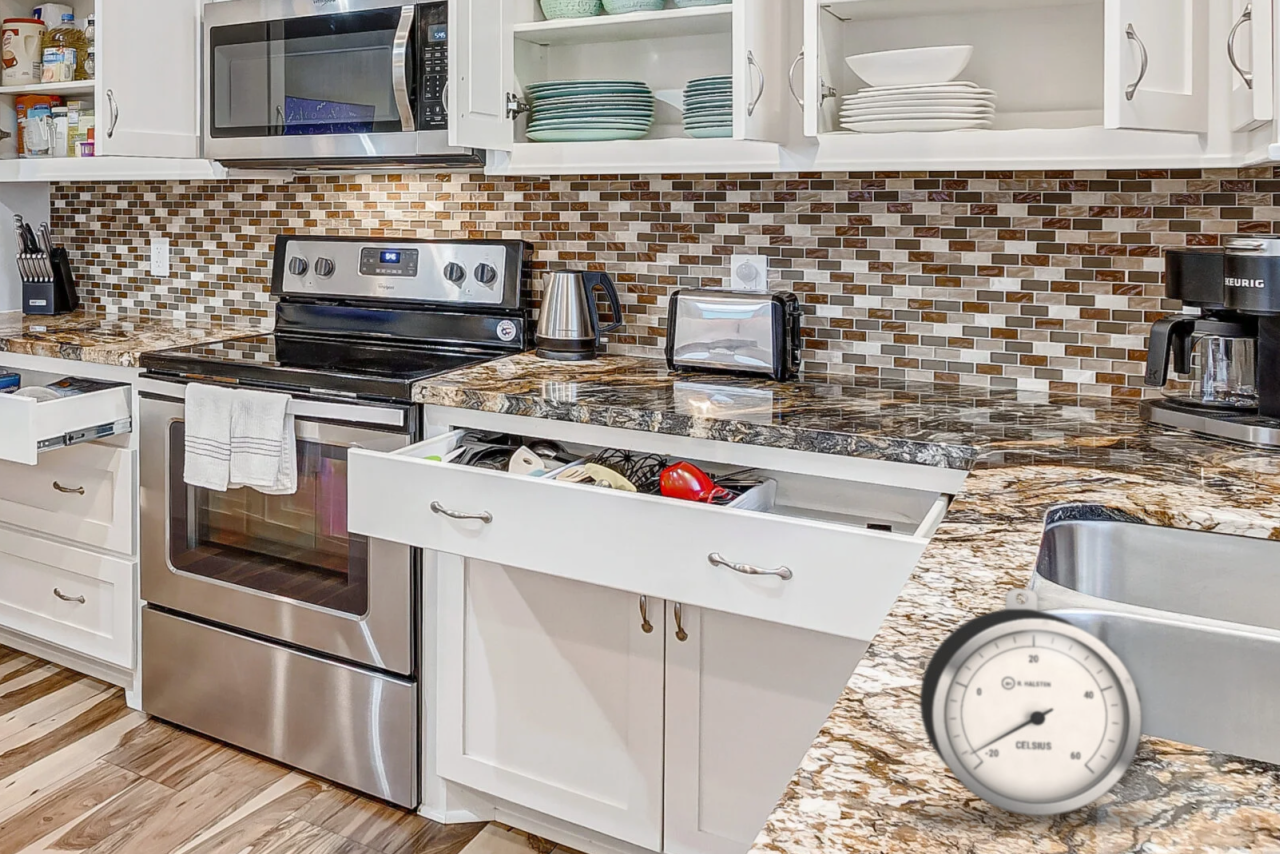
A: -16 °C
